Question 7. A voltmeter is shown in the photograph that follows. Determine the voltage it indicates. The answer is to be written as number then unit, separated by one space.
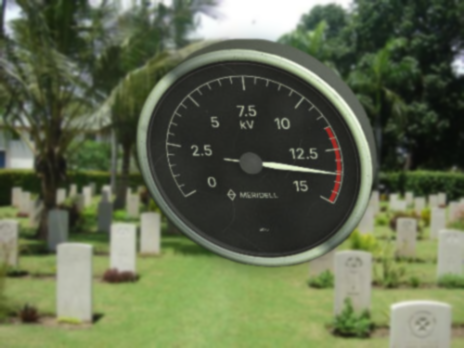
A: 13.5 kV
